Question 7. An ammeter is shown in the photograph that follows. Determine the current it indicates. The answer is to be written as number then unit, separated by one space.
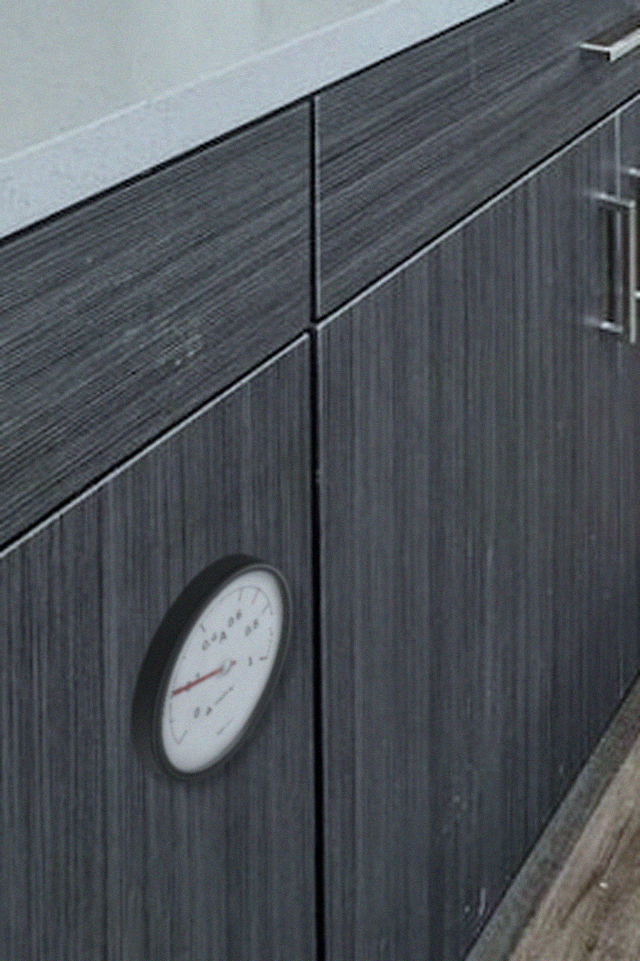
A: 0.2 A
